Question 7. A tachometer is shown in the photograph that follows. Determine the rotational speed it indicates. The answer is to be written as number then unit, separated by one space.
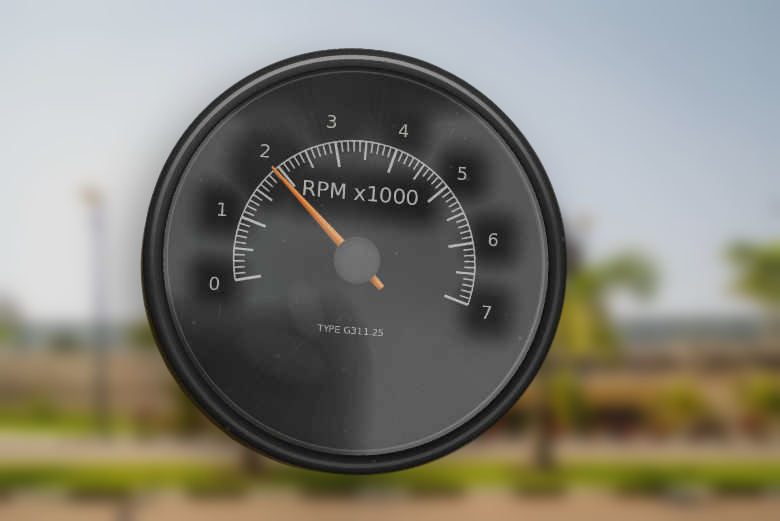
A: 1900 rpm
